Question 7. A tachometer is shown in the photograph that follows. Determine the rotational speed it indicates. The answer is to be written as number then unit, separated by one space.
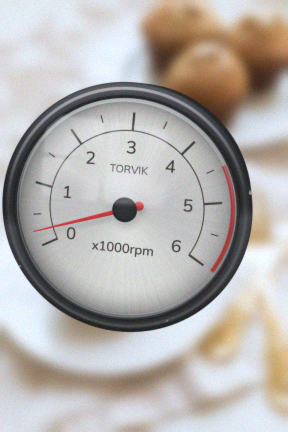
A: 250 rpm
